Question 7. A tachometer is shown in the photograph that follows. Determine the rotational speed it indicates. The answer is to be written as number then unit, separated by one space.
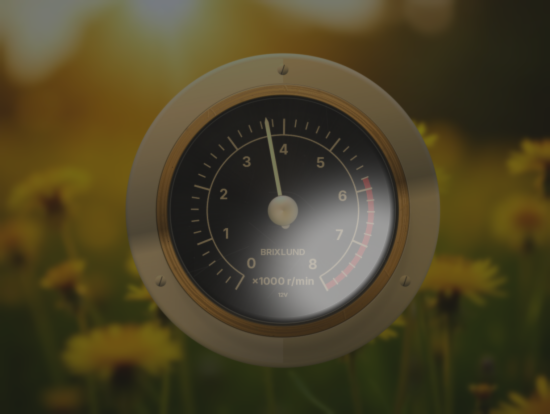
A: 3700 rpm
